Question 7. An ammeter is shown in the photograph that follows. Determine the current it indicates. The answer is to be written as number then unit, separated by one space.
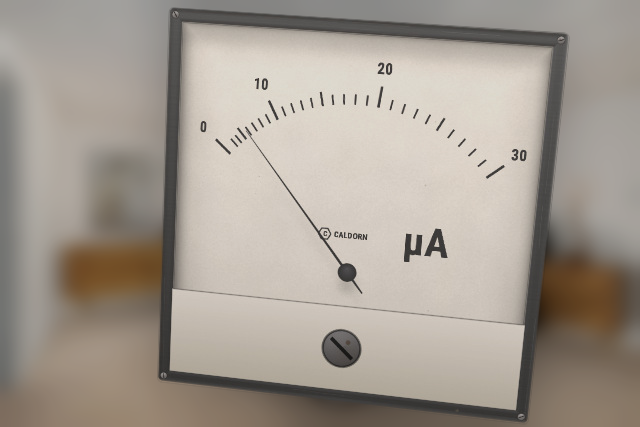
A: 6 µA
